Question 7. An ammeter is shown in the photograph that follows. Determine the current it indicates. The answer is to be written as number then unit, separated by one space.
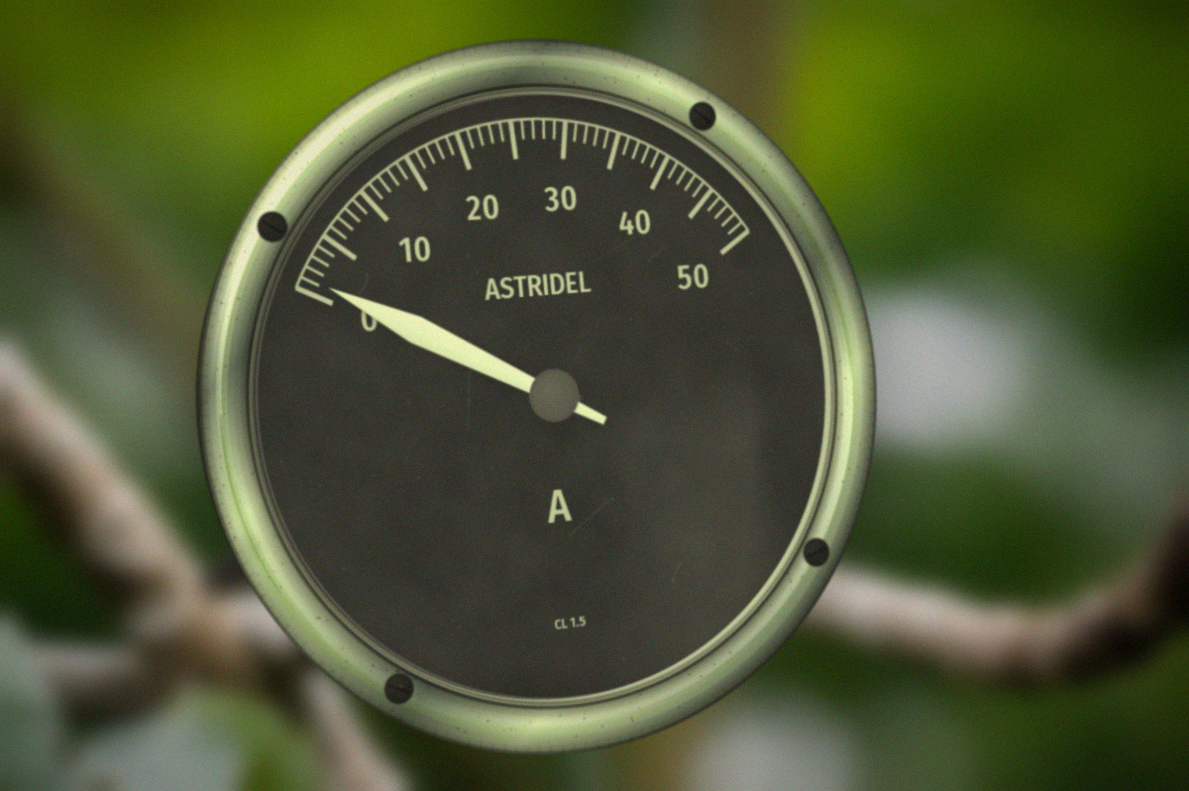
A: 1 A
